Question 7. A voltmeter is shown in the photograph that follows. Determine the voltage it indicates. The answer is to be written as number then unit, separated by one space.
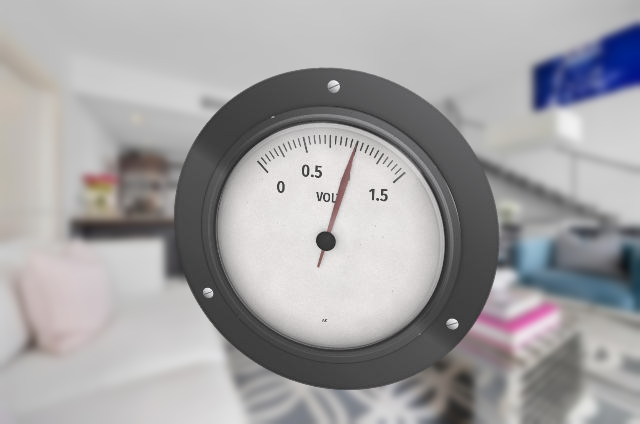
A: 1 V
